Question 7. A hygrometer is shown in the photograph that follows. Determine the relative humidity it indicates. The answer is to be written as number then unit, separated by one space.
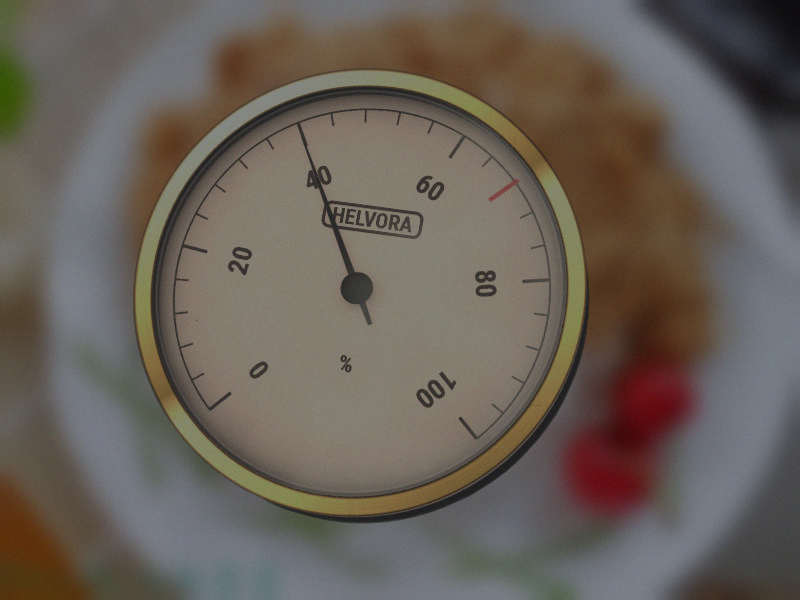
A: 40 %
